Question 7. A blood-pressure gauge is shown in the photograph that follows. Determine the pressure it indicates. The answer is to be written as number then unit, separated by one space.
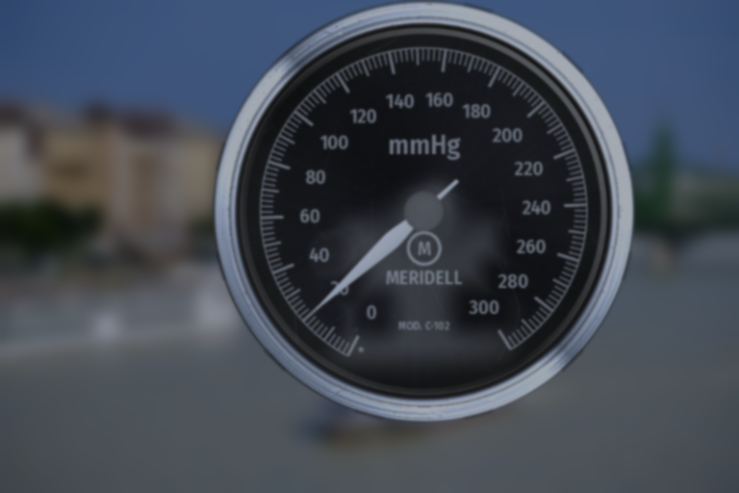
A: 20 mmHg
